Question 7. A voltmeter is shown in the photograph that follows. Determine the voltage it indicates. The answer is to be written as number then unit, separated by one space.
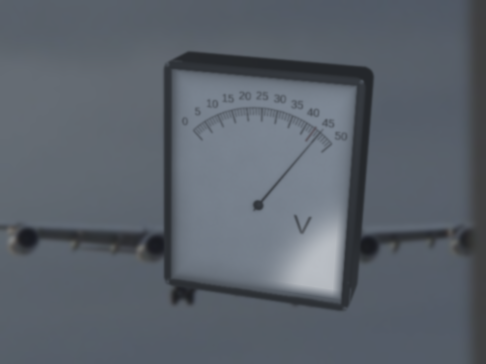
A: 45 V
